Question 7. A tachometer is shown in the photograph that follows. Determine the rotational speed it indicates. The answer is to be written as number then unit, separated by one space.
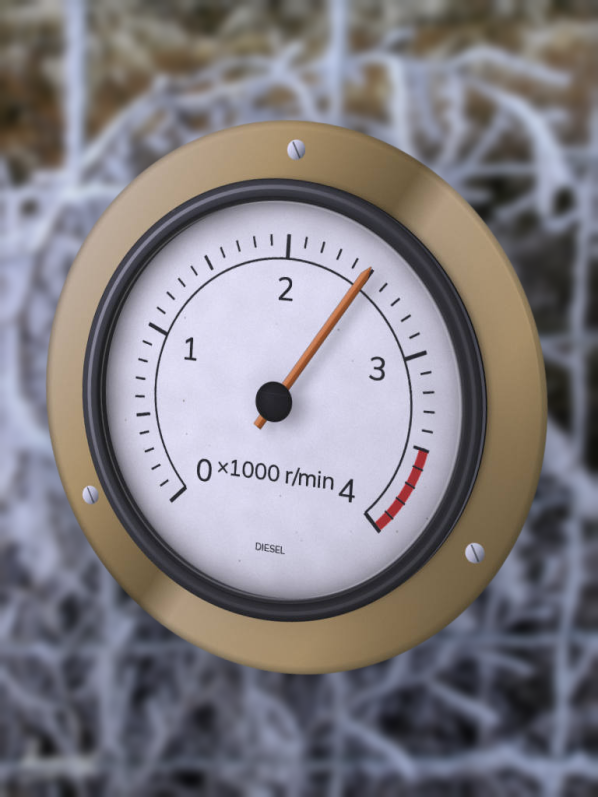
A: 2500 rpm
